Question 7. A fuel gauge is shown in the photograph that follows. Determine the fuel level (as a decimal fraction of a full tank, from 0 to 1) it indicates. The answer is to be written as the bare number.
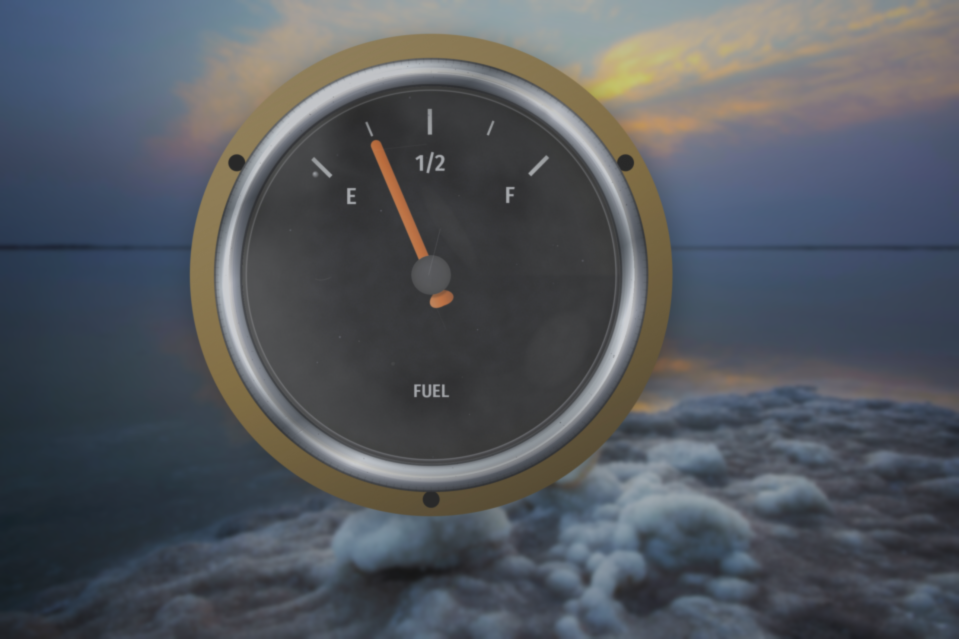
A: 0.25
